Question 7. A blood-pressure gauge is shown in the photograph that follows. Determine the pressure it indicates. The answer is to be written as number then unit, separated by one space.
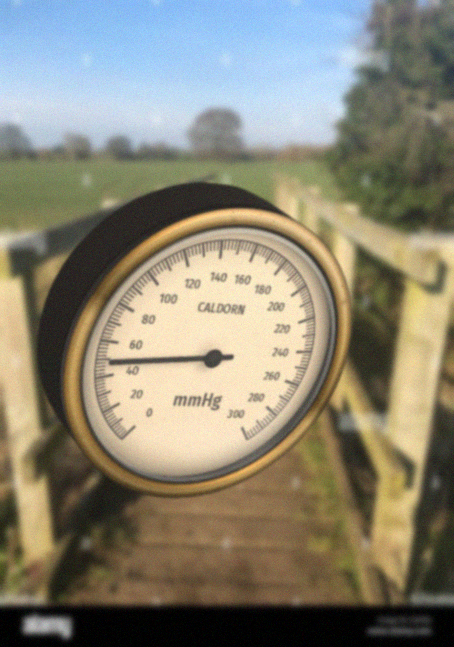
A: 50 mmHg
